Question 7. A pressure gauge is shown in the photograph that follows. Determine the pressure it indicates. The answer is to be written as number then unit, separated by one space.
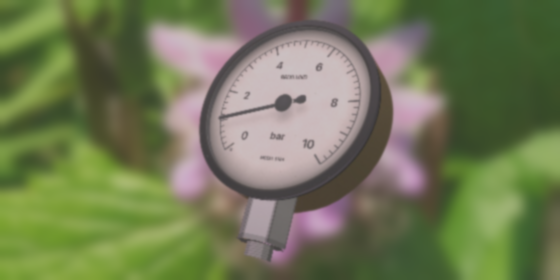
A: 1 bar
